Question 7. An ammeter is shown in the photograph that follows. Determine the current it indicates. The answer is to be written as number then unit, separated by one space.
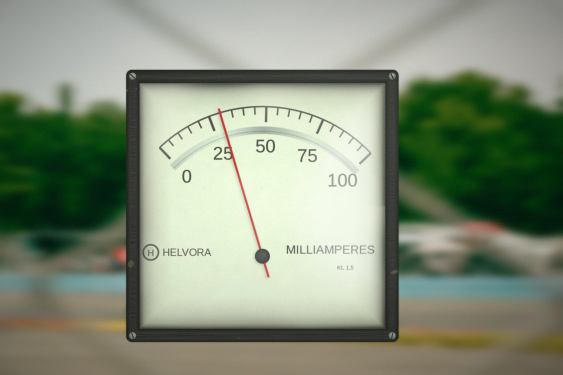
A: 30 mA
